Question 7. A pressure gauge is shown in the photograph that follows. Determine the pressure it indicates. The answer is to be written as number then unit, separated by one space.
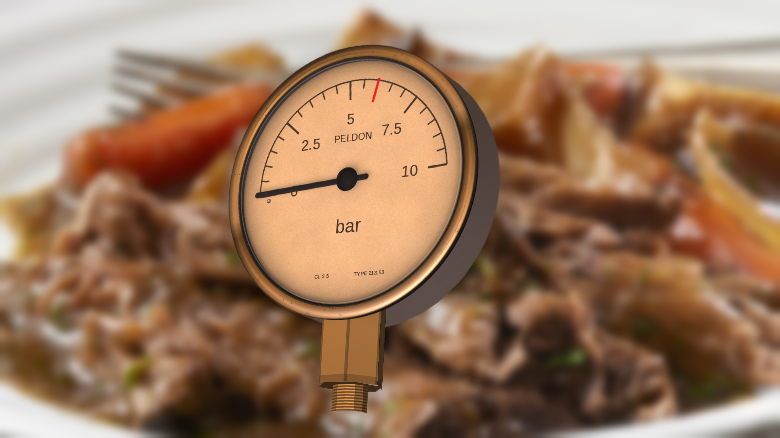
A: 0 bar
